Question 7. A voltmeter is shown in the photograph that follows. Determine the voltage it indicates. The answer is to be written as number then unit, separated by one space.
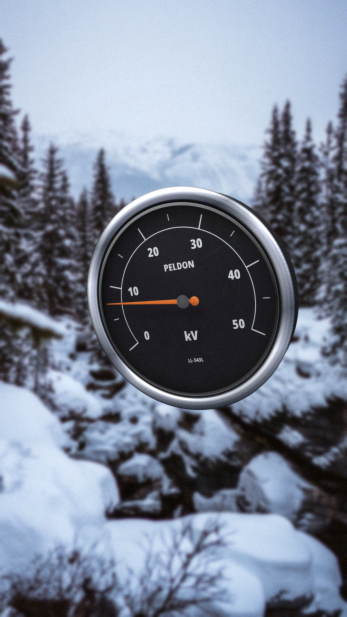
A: 7.5 kV
